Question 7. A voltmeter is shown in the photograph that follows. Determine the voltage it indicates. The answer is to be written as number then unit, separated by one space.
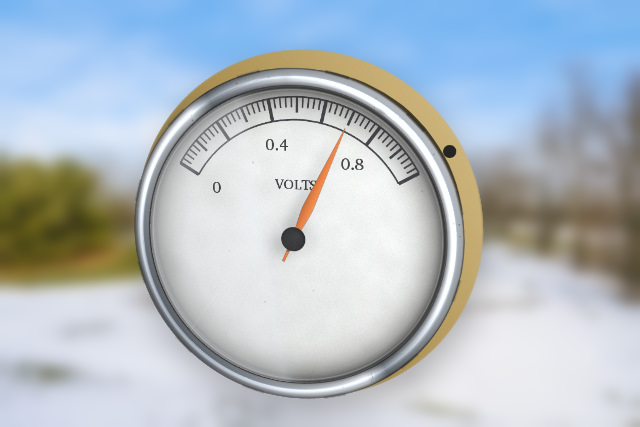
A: 0.7 V
